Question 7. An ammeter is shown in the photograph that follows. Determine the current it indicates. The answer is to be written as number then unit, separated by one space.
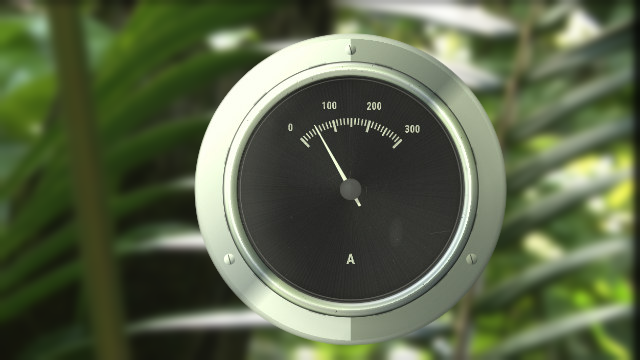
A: 50 A
